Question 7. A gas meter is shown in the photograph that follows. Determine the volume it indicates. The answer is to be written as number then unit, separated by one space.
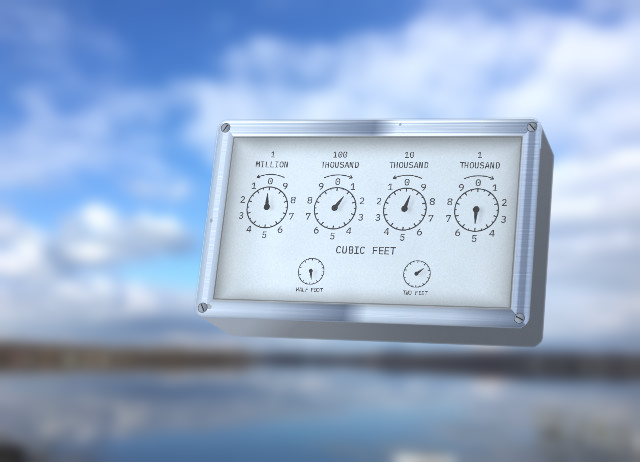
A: 9500 ft³
